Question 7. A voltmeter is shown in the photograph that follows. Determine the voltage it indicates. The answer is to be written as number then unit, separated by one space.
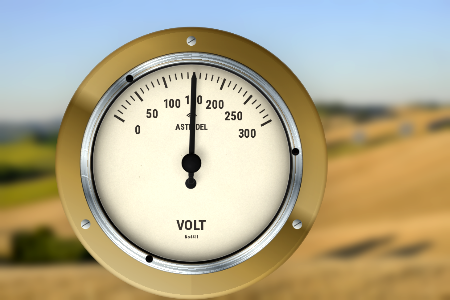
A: 150 V
